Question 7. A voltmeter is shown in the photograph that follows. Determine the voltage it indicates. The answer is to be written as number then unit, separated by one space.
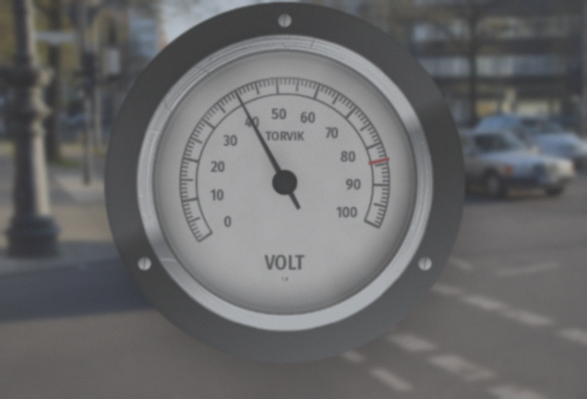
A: 40 V
